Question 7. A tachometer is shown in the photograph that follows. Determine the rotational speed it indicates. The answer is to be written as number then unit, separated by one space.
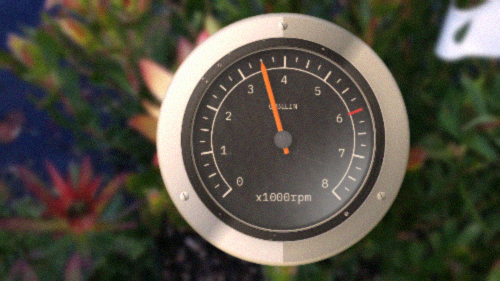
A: 3500 rpm
